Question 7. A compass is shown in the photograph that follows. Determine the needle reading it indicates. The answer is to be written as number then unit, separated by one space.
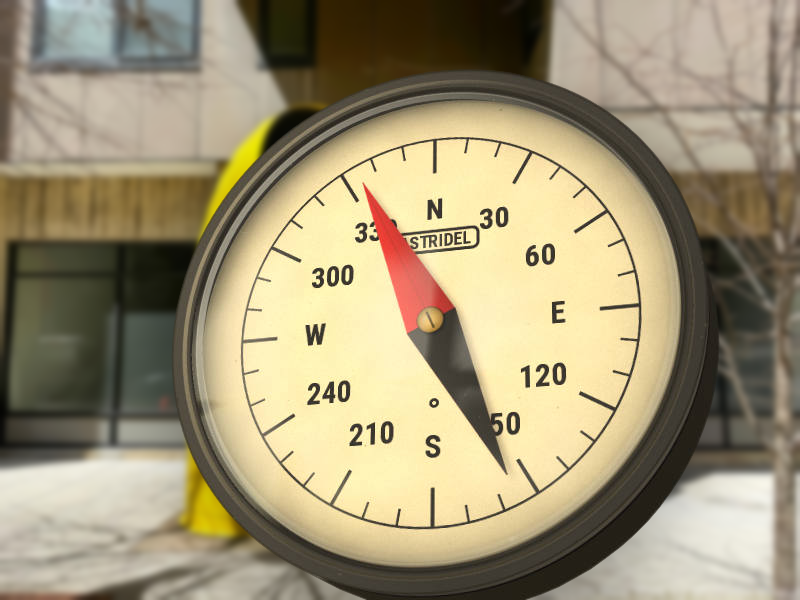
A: 335 °
